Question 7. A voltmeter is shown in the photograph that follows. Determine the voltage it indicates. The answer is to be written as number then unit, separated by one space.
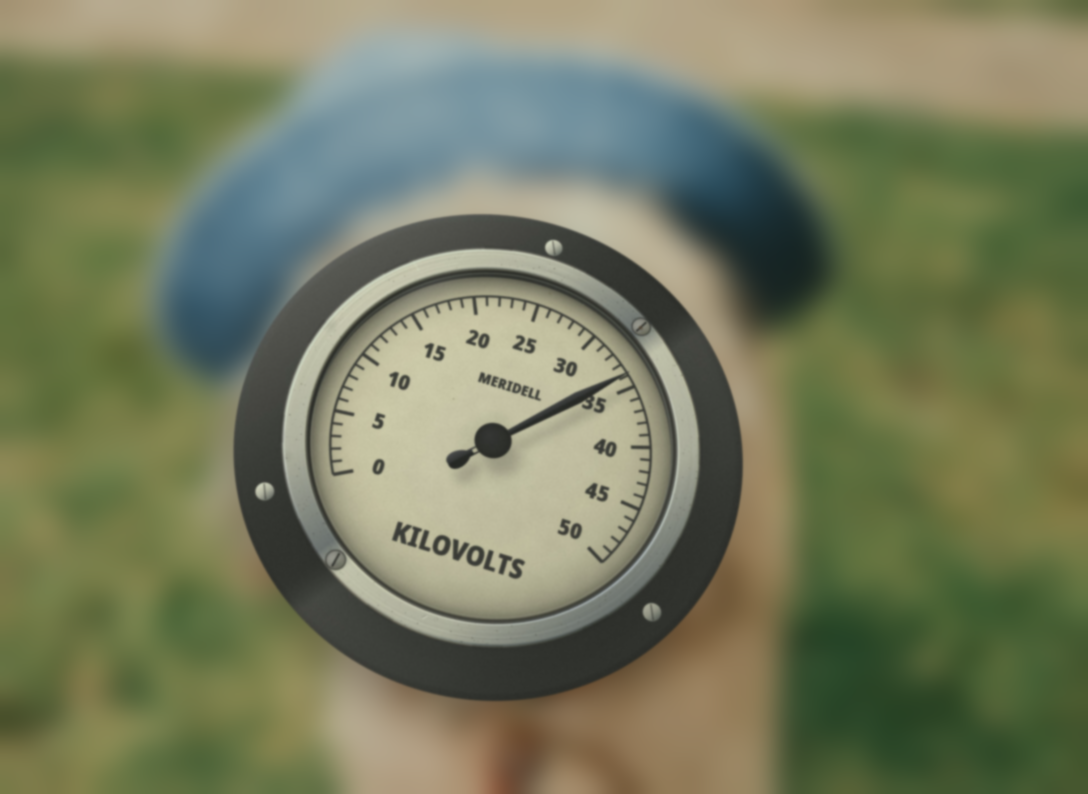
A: 34 kV
